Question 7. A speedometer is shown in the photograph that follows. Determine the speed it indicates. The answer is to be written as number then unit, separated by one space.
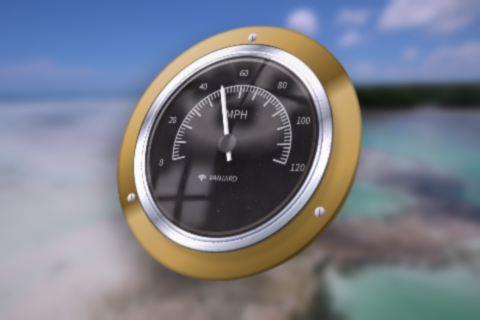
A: 50 mph
